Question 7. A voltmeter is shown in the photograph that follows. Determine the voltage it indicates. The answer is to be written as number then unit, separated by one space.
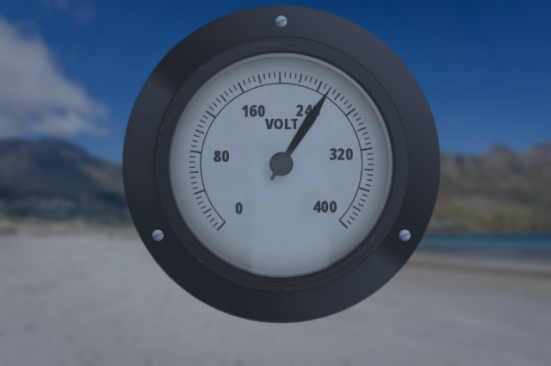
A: 250 V
